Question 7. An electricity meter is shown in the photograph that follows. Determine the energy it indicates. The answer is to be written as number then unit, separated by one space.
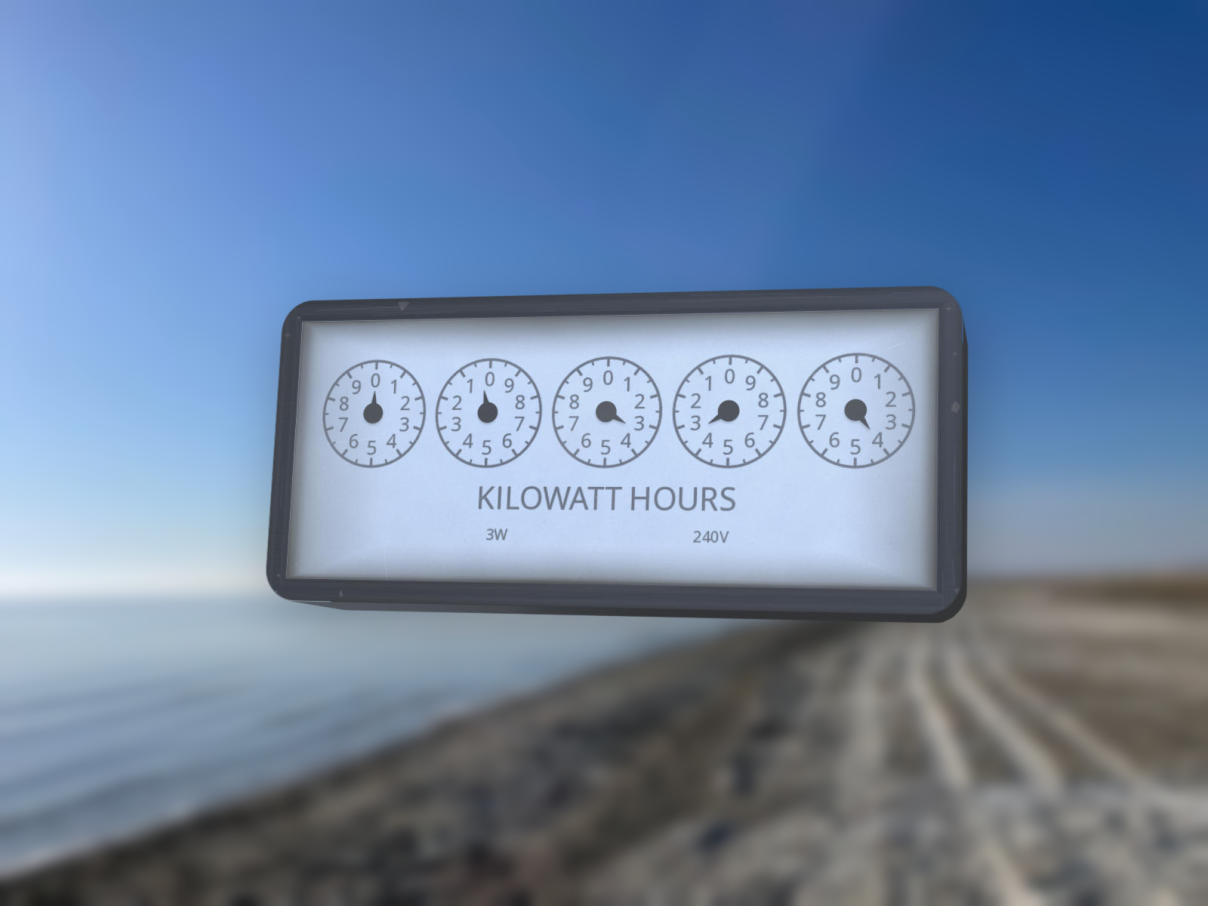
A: 334 kWh
